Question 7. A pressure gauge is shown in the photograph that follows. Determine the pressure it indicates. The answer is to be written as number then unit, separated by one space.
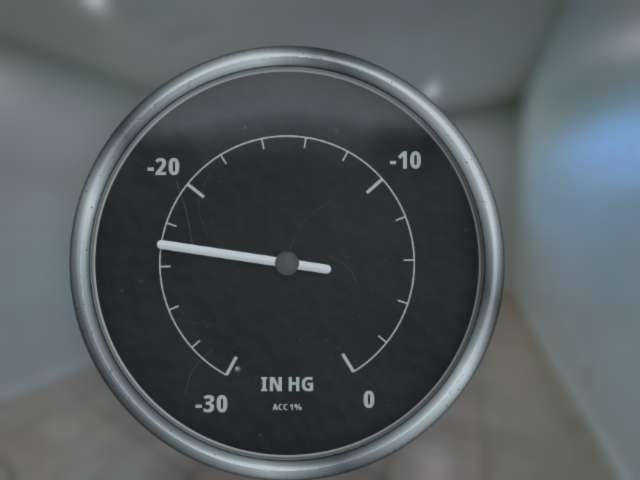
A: -23 inHg
